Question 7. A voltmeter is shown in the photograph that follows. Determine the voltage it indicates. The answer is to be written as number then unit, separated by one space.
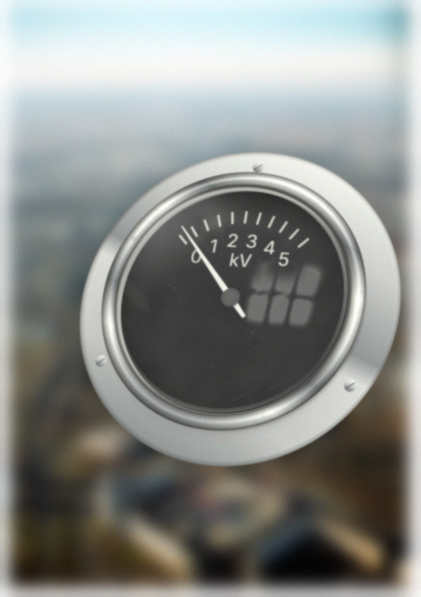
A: 0.25 kV
